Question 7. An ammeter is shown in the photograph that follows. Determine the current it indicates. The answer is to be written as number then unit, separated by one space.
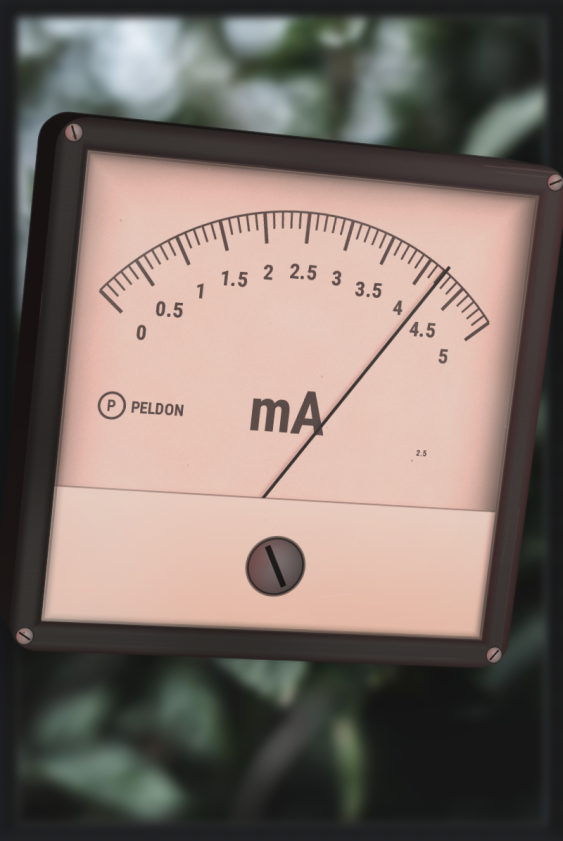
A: 4.2 mA
